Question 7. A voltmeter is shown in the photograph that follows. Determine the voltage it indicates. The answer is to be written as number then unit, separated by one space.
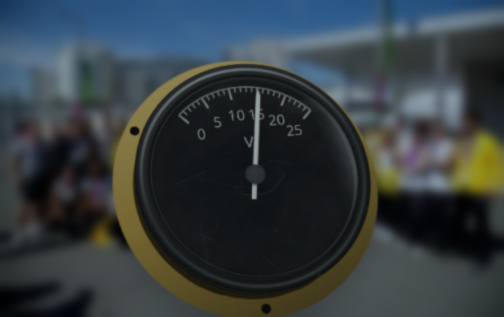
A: 15 V
